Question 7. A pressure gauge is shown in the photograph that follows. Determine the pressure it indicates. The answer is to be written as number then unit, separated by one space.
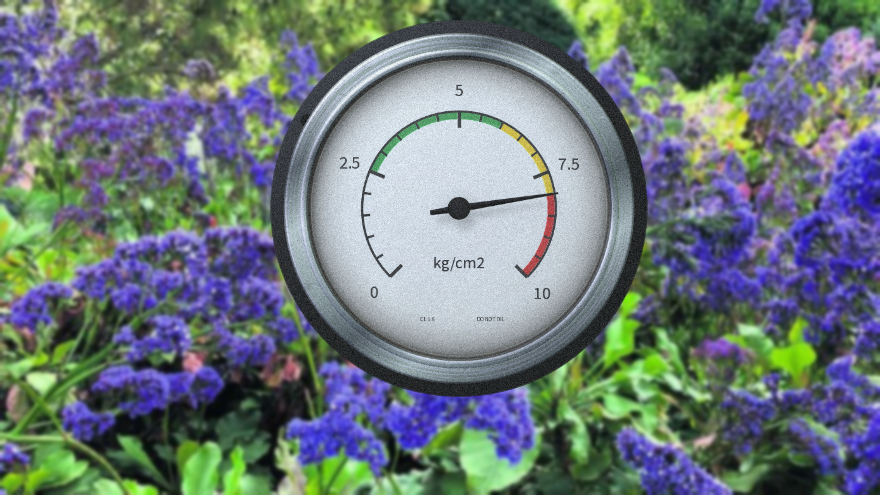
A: 8 kg/cm²
